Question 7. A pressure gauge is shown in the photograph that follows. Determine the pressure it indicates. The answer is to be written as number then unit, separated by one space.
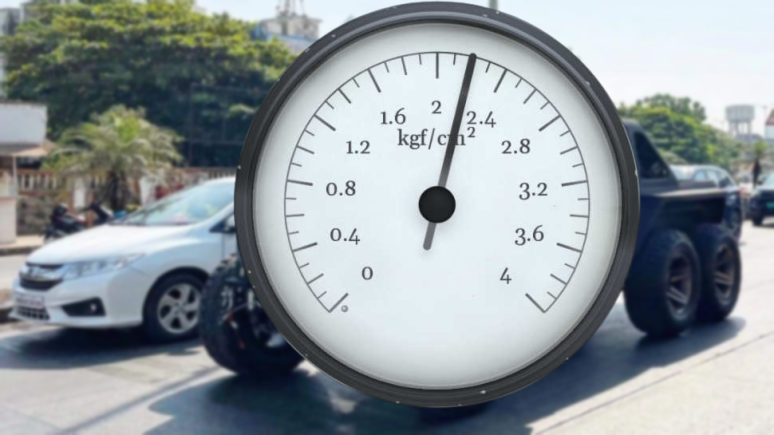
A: 2.2 kg/cm²
